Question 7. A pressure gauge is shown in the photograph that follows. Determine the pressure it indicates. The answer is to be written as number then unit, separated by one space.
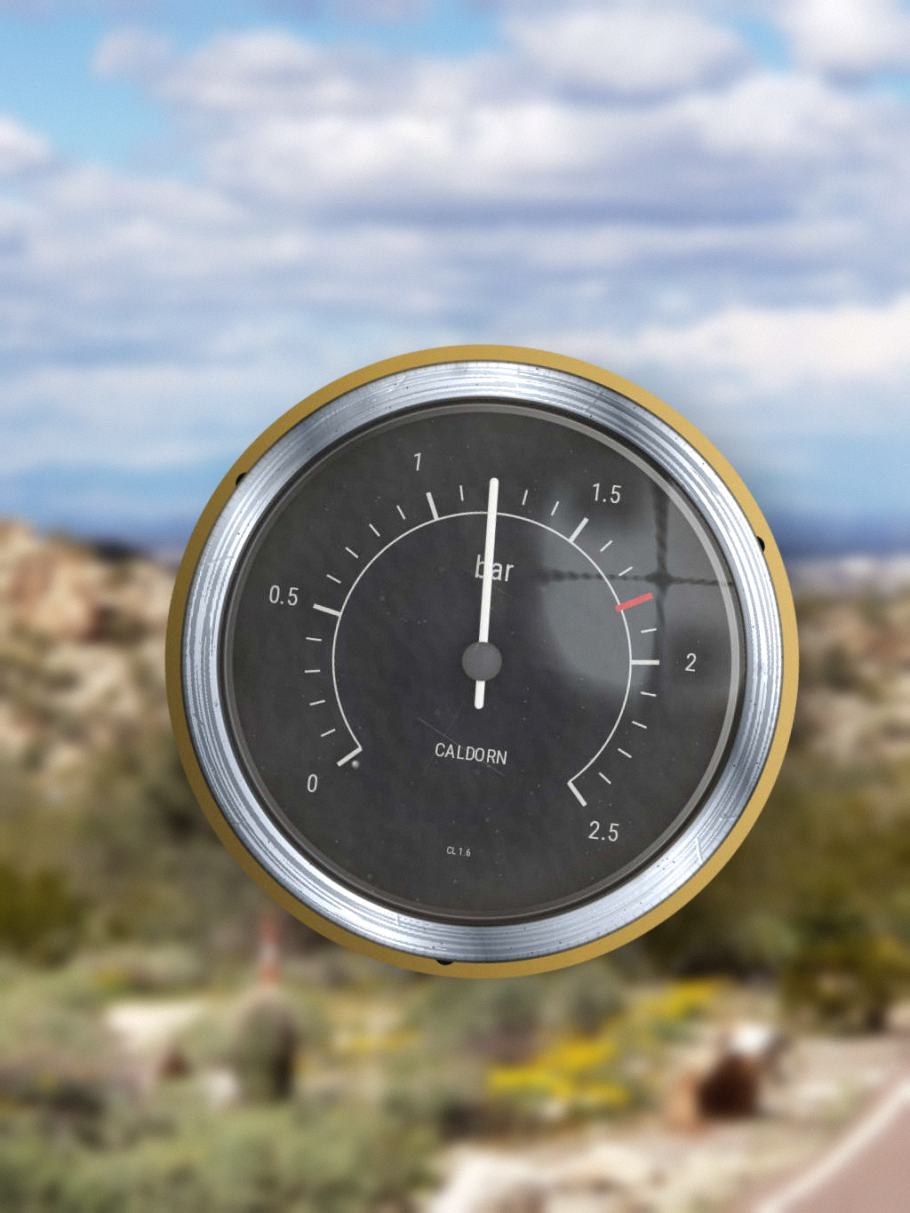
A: 1.2 bar
